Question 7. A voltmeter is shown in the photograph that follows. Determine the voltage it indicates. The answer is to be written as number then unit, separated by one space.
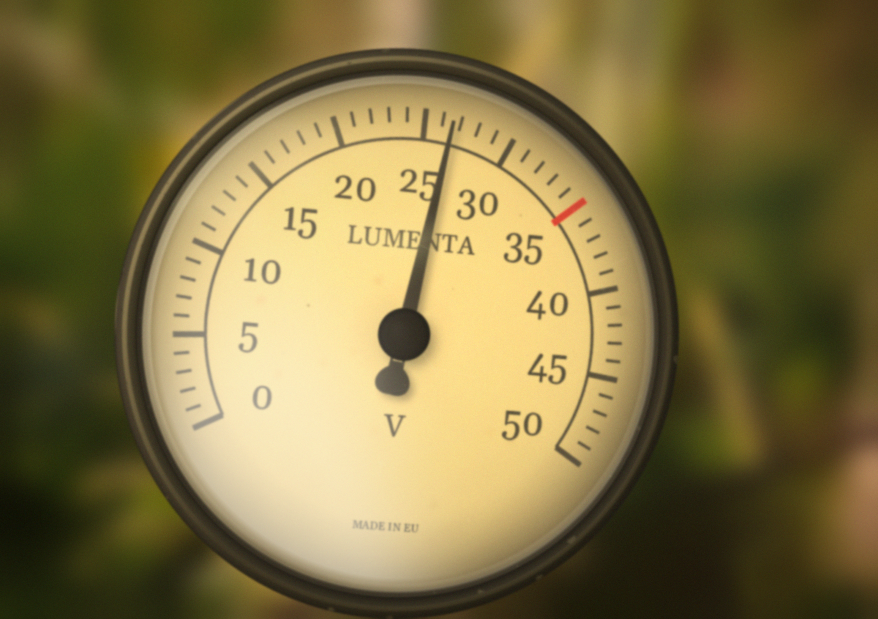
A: 26.5 V
